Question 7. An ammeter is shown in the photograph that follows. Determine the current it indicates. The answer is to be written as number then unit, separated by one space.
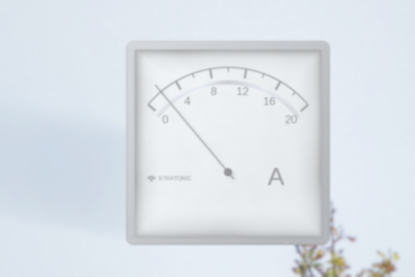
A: 2 A
